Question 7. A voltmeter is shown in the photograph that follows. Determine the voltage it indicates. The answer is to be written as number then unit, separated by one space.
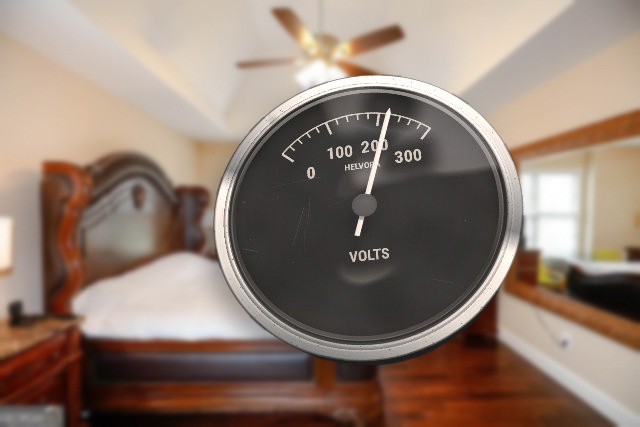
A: 220 V
